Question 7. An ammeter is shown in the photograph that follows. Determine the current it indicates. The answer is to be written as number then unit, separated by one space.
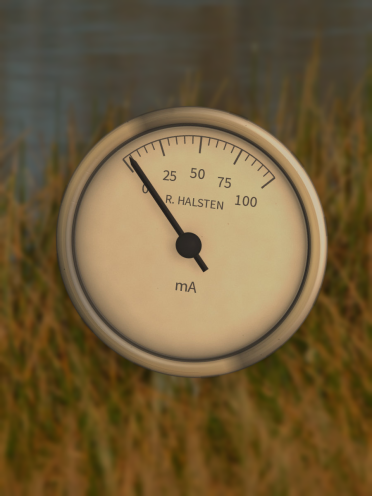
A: 5 mA
